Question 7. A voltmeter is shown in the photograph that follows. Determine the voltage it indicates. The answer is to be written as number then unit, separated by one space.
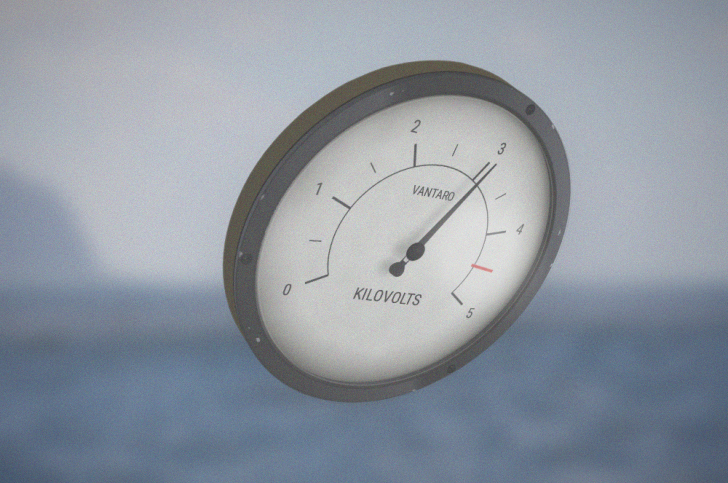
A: 3 kV
